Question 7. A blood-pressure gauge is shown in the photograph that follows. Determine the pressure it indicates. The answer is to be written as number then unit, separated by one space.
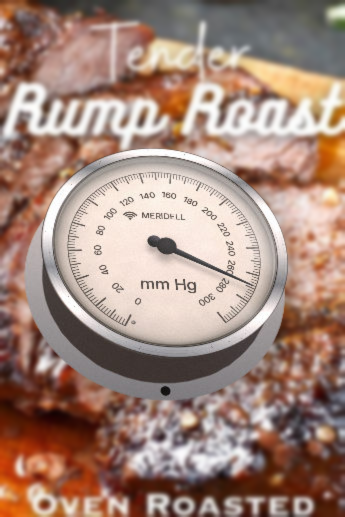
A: 270 mmHg
